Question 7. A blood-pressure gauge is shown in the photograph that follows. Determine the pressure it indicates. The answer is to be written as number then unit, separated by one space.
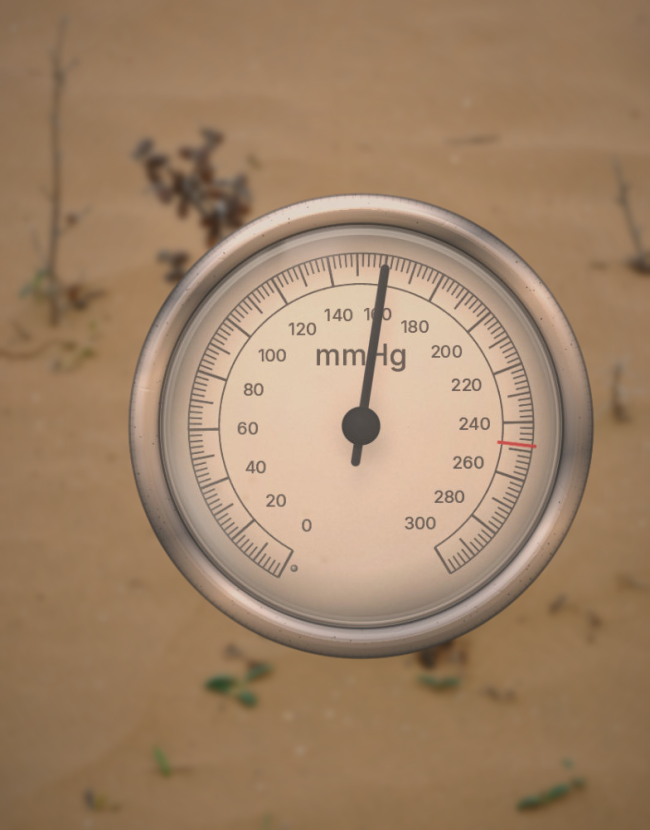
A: 160 mmHg
